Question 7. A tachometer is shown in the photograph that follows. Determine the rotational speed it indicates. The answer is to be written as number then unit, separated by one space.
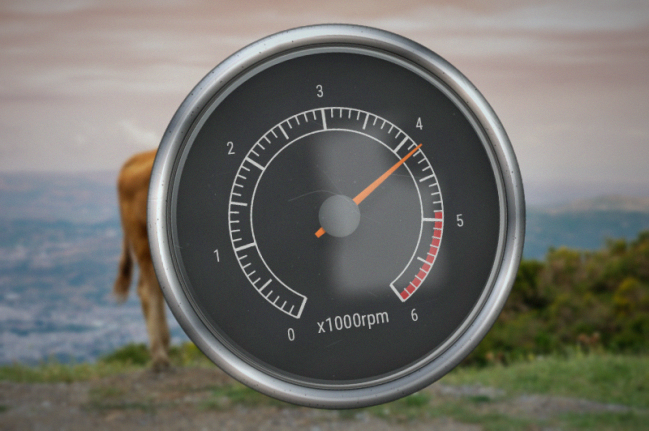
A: 4150 rpm
